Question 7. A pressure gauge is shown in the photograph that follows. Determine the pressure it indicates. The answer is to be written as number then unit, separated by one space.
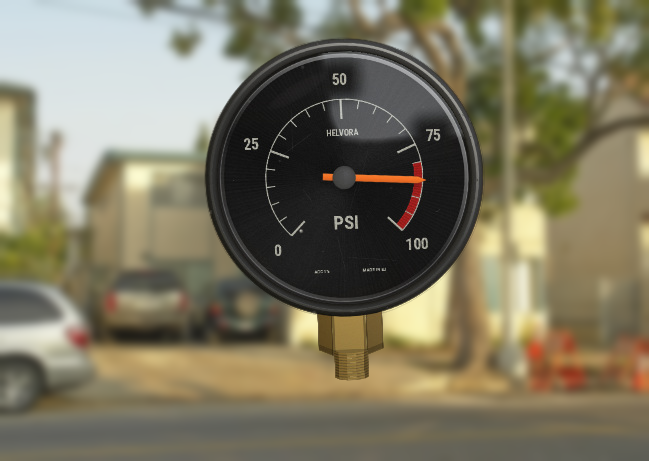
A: 85 psi
